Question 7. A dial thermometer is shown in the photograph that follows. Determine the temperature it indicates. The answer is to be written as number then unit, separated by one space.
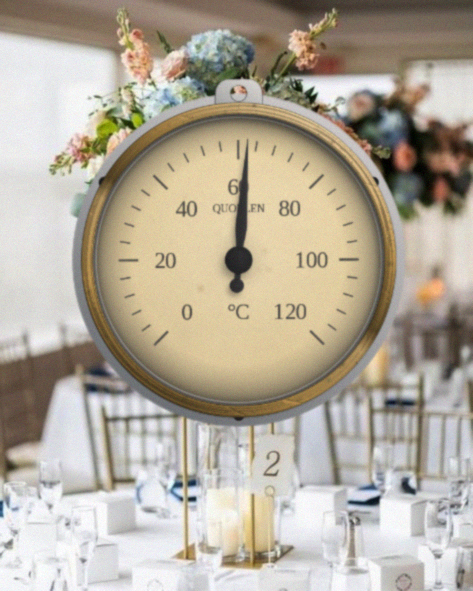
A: 62 °C
